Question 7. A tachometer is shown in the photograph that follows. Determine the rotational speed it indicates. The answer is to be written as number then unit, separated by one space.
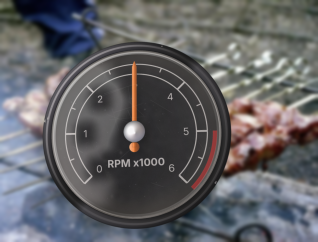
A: 3000 rpm
